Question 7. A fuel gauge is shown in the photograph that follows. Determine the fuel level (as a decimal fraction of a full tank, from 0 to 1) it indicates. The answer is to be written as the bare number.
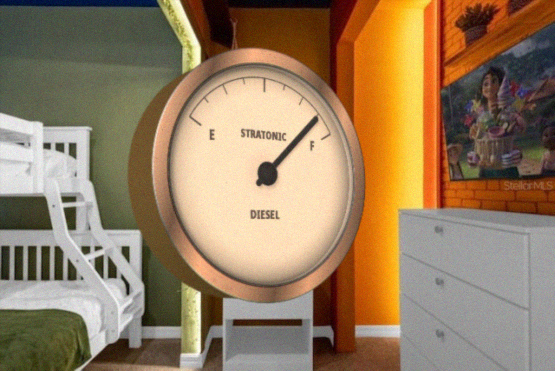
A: 0.875
